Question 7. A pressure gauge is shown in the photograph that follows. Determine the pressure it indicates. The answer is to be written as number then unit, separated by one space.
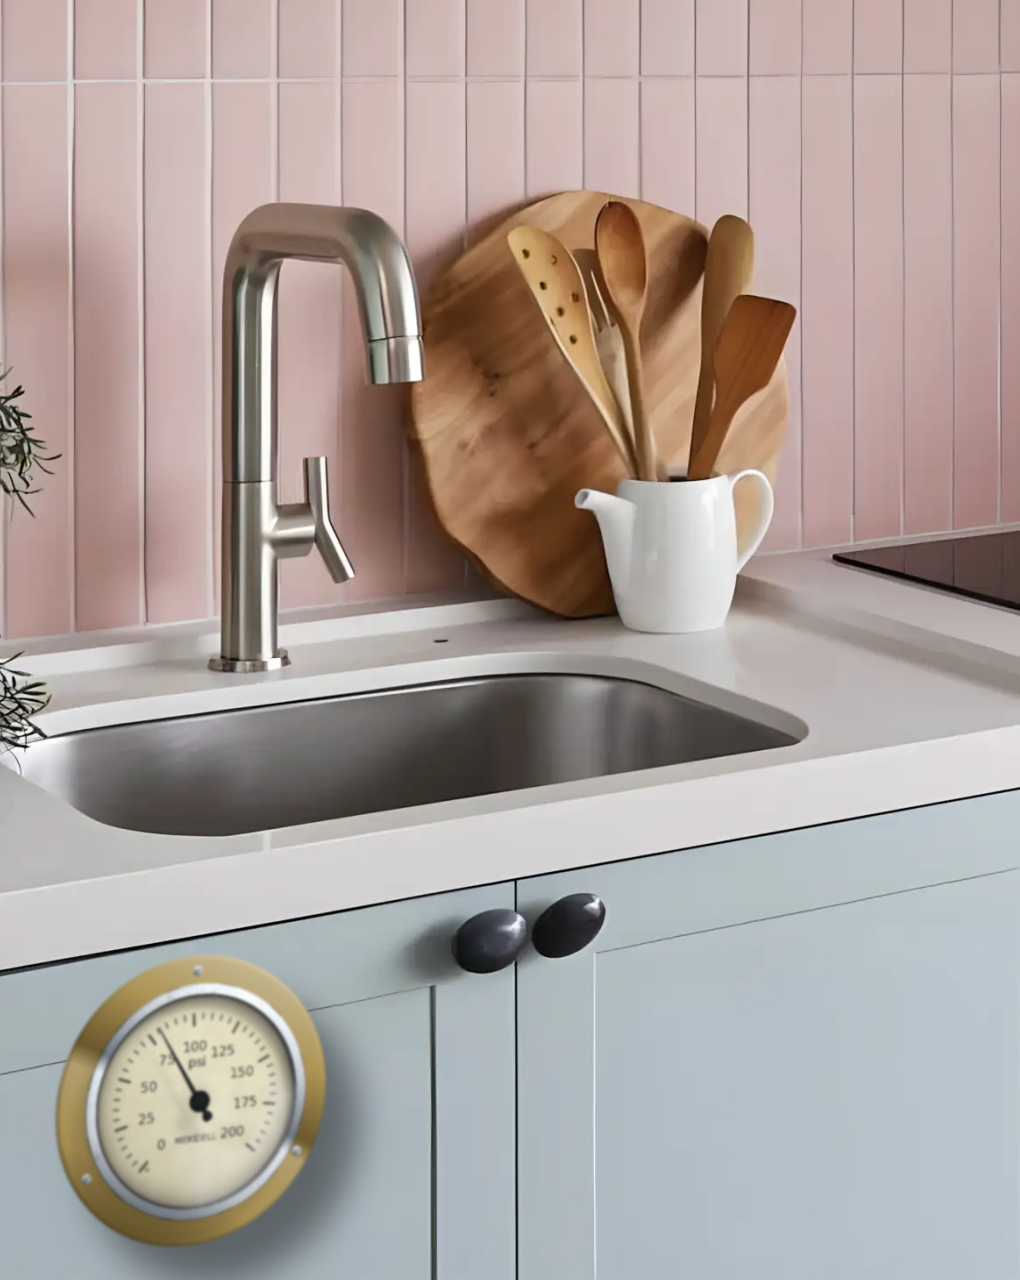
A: 80 psi
